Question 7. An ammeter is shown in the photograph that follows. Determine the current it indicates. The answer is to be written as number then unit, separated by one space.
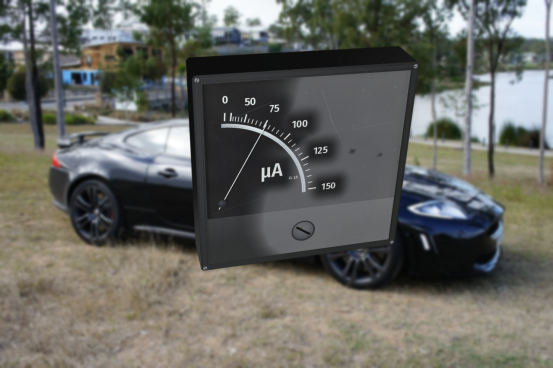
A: 75 µA
